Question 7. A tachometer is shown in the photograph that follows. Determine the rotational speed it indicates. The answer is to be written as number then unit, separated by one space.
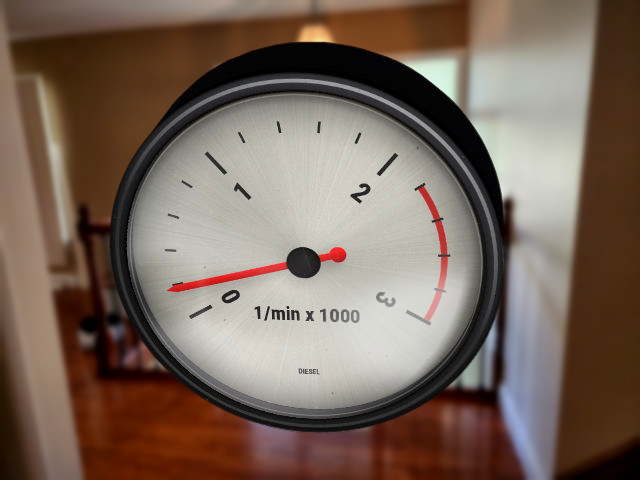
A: 200 rpm
